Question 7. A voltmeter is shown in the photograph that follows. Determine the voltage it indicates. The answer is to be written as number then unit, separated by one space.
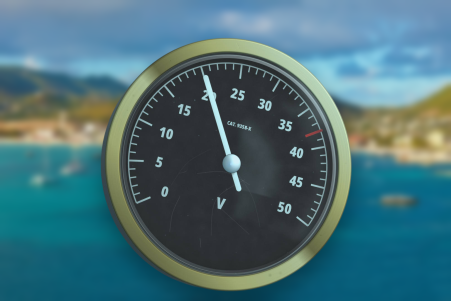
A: 20 V
